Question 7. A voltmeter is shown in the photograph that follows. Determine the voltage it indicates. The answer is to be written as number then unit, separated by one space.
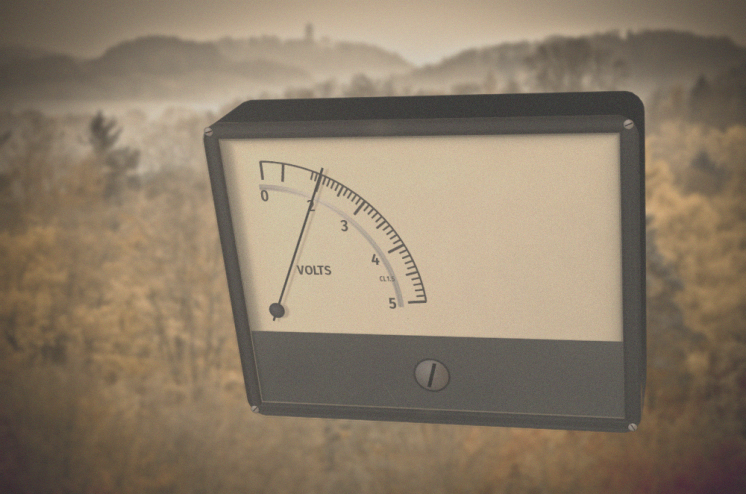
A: 2 V
